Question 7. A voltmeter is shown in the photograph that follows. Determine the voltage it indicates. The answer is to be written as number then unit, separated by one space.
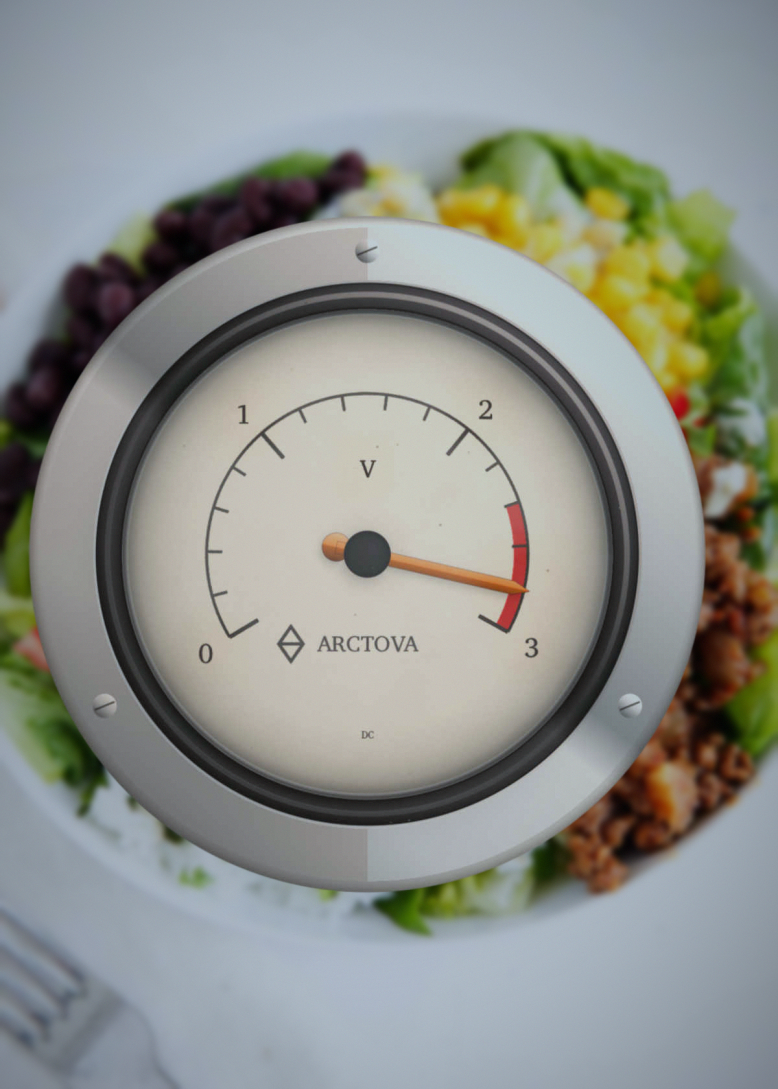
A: 2.8 V
